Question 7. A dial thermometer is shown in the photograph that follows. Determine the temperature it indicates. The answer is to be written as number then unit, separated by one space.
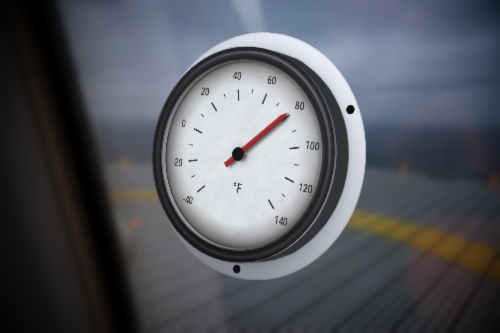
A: 80 °F
